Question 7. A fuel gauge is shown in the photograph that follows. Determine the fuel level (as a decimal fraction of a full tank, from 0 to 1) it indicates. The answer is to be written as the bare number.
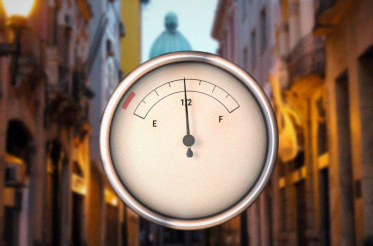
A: 0.5
